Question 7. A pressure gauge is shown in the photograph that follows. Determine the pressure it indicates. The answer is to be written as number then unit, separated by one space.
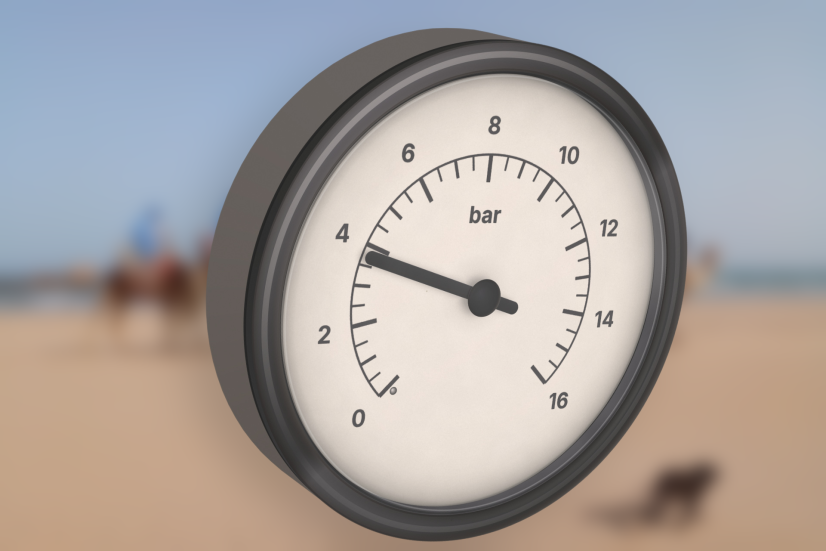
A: 3.75 bar
